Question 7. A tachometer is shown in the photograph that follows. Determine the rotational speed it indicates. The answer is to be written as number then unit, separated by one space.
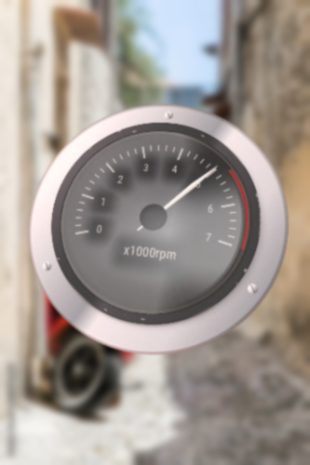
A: 5000 rpm
